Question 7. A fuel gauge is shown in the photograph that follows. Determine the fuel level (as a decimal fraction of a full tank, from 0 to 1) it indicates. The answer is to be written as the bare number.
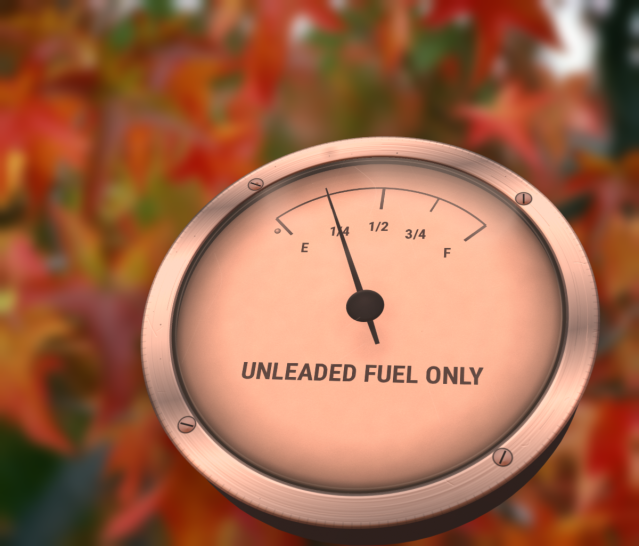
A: 0.25
